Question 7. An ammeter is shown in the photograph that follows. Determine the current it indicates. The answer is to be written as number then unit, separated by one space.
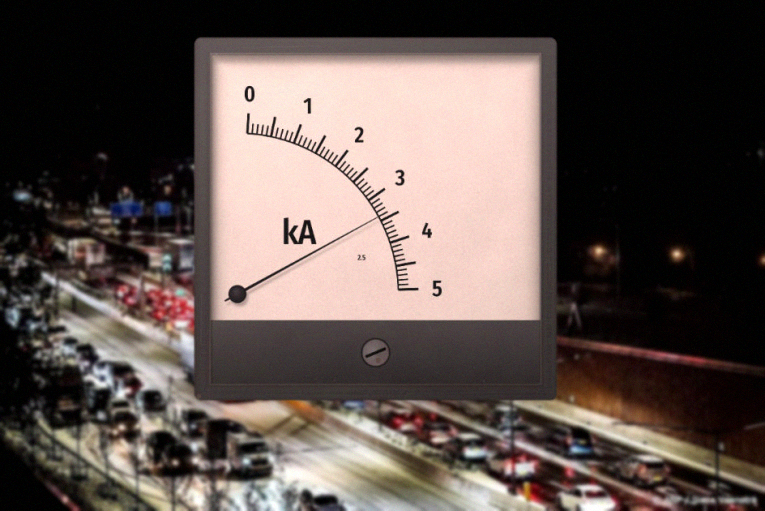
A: 3.4 kA
